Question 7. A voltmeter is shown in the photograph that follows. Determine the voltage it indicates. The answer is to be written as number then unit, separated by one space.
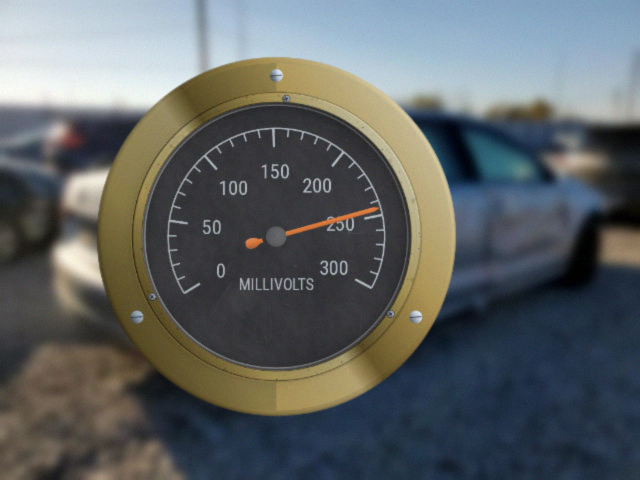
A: 245 mV
